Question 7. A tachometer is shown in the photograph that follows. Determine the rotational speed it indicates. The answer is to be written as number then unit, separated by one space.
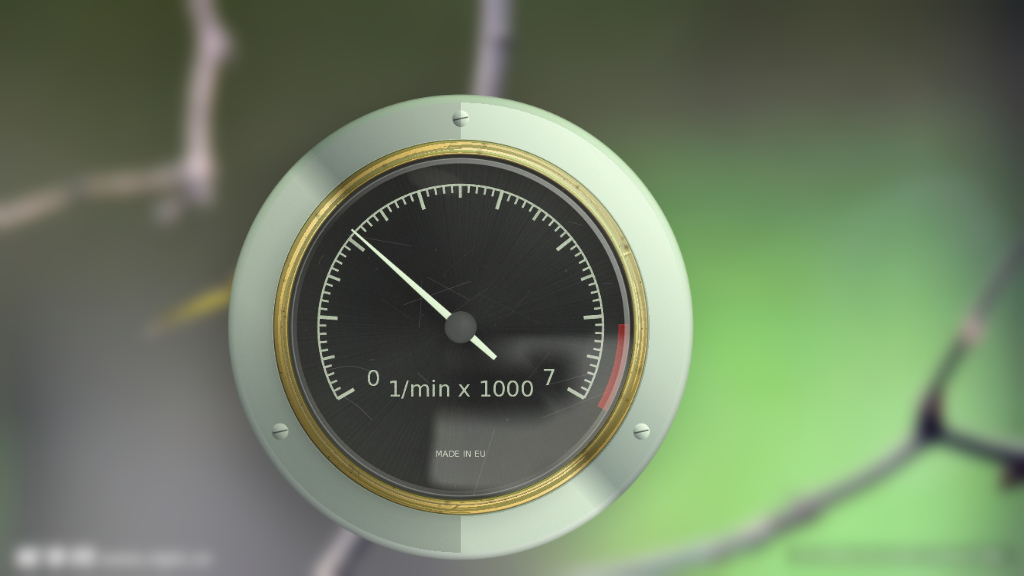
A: 2100 rpm
